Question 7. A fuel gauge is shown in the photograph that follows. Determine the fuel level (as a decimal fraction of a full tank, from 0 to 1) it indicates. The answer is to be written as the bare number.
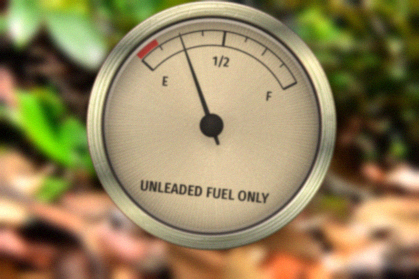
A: 0.25
